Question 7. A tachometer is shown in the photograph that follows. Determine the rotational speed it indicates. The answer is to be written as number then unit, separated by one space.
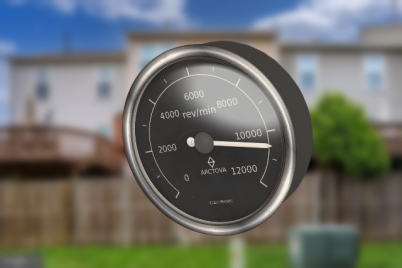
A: 10500 rpm
